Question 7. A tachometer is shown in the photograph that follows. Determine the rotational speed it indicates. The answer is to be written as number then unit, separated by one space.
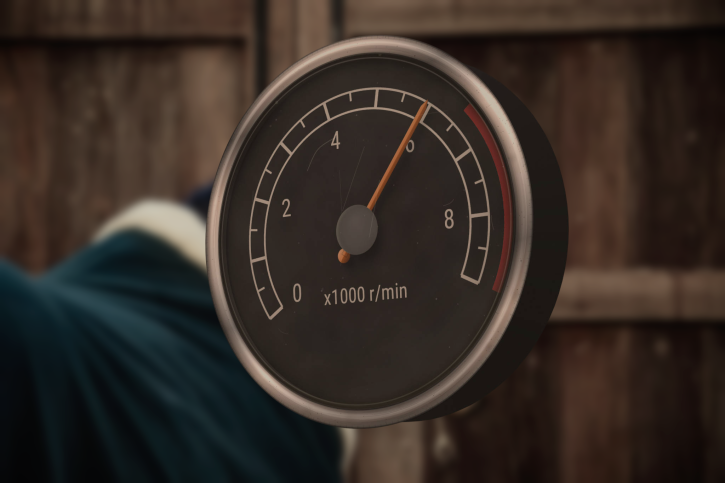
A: 6000 rpm
